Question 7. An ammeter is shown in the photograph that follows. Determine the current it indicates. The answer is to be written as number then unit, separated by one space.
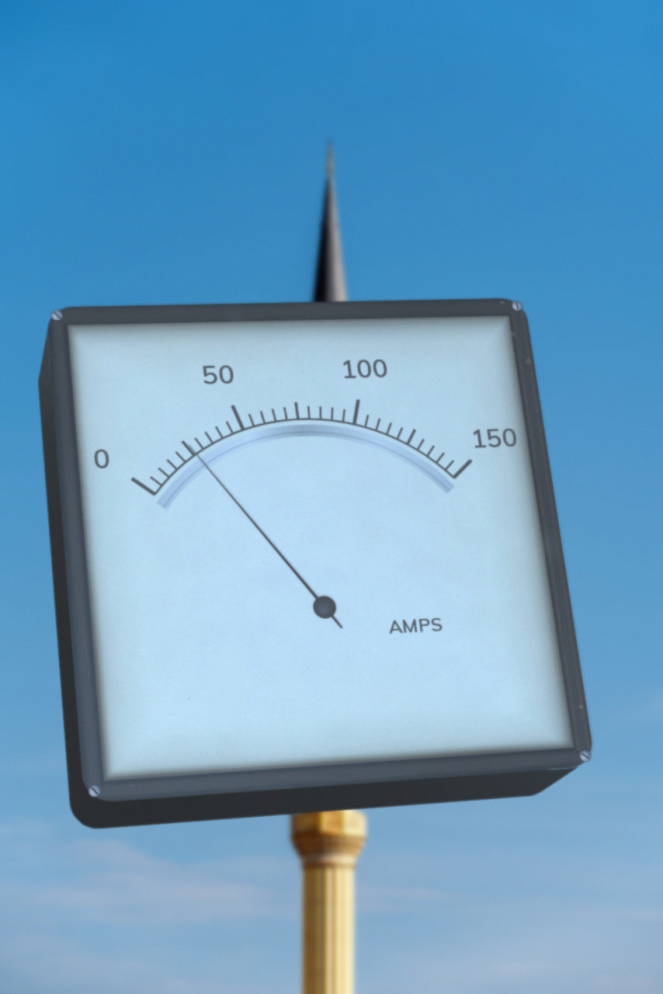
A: 25 A
